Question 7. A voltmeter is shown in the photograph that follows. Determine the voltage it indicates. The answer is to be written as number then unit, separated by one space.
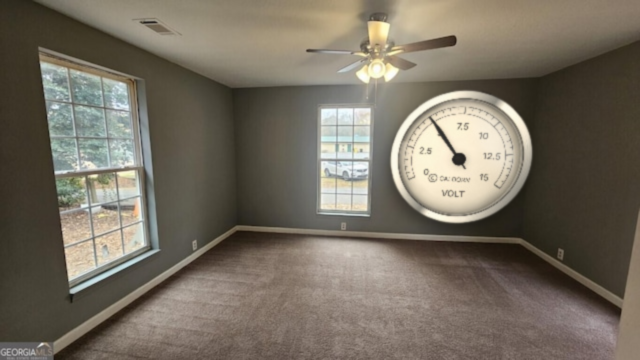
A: 5 V
